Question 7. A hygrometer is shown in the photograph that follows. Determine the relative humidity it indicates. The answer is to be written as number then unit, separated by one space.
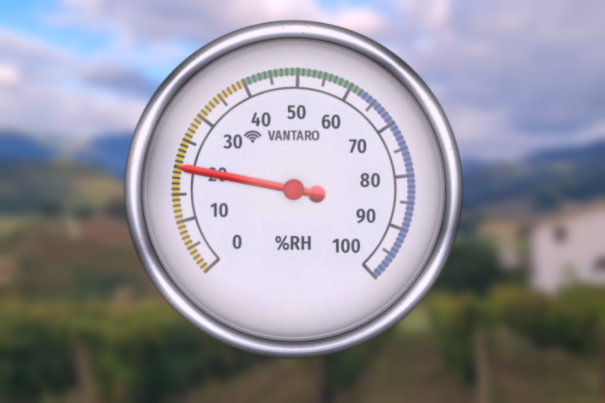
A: 20 %
